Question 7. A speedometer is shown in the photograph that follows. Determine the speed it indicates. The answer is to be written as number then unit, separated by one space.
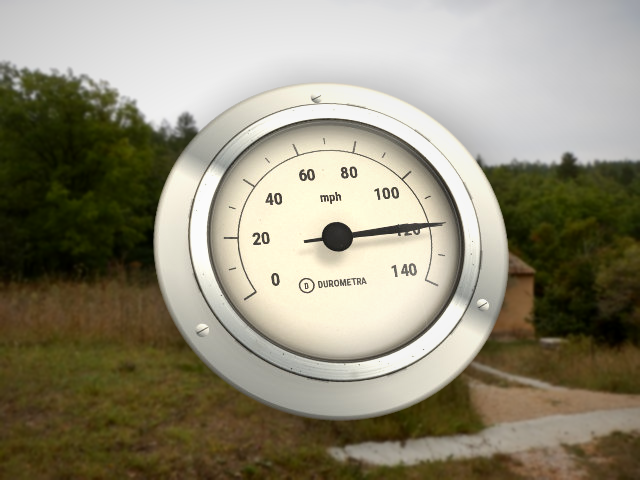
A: 120 mph
